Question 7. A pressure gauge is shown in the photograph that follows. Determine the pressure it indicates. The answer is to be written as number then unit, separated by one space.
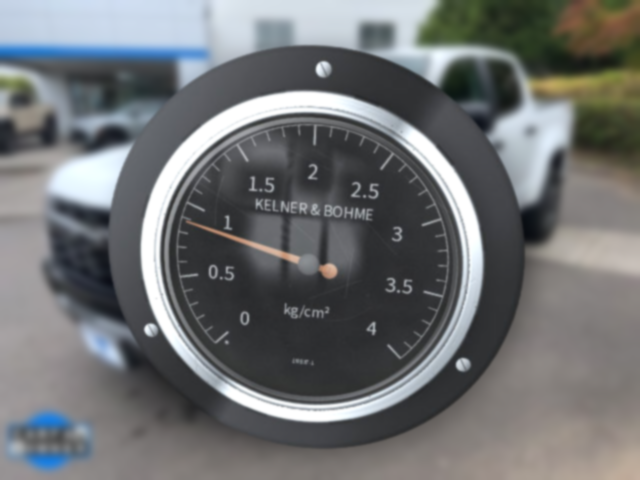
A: 0.9 kg/cm²
